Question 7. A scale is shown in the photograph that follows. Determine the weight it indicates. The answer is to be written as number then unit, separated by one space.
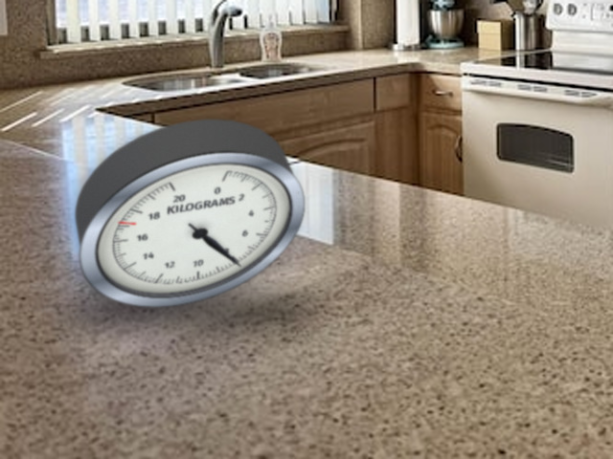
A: 8 kg
